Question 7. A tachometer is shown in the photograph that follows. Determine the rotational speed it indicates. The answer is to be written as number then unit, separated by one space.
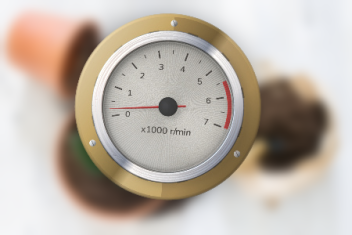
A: 250 rpm
